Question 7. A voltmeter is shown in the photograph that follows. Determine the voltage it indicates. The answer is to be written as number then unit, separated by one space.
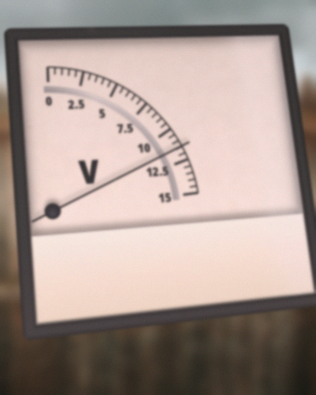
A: 11.5 V
